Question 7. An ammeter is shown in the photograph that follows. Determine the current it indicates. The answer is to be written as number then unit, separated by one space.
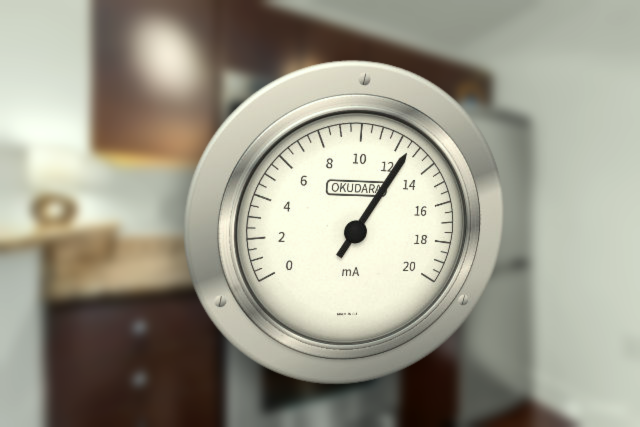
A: 12.5 mA
